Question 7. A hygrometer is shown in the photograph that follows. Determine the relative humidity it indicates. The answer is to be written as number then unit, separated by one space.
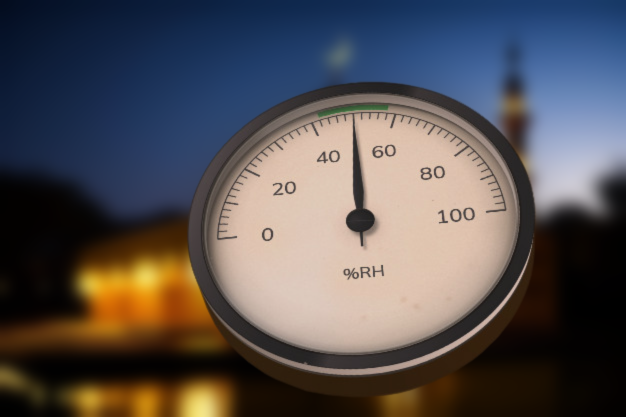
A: 50 %
